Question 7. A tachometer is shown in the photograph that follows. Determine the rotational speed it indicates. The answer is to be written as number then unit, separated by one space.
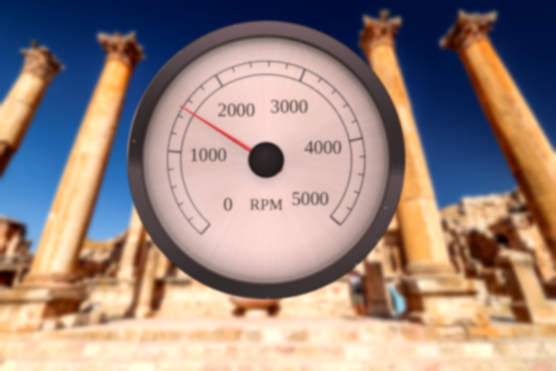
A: 1500 rpm
